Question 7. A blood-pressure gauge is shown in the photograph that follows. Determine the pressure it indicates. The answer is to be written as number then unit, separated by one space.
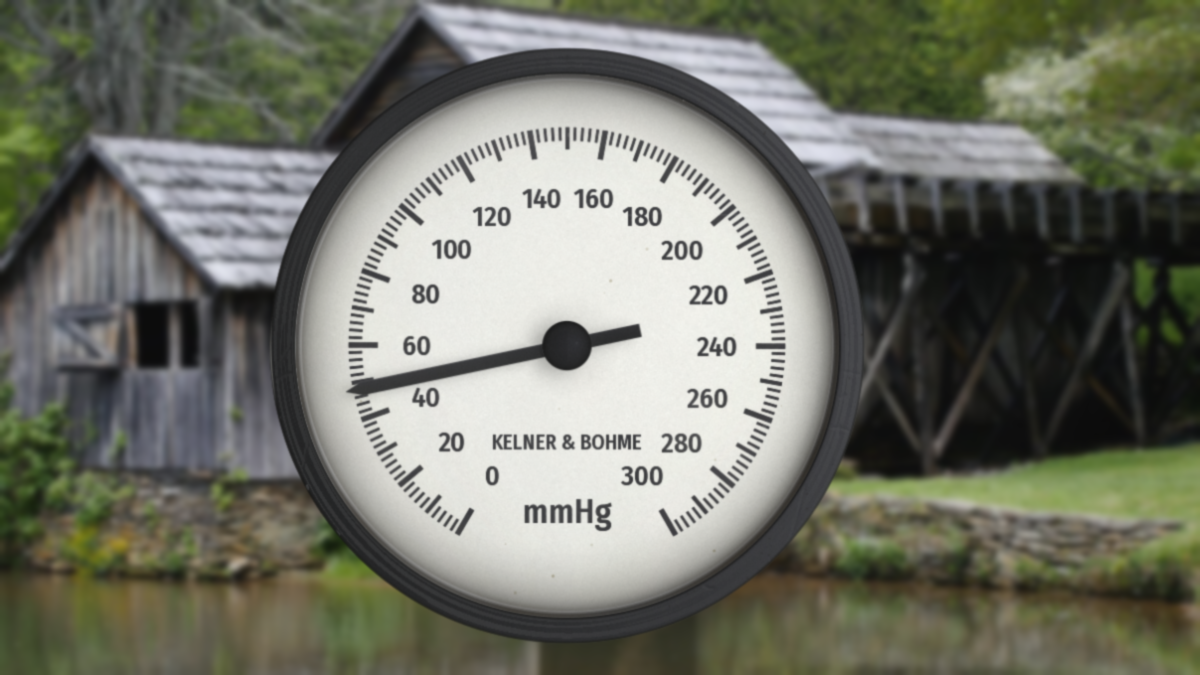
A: 48 mmHg
